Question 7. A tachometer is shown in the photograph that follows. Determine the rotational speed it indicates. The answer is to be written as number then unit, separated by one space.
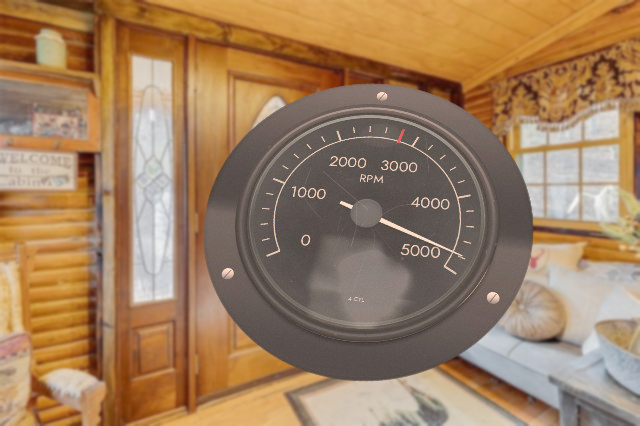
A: 4800 rpm
